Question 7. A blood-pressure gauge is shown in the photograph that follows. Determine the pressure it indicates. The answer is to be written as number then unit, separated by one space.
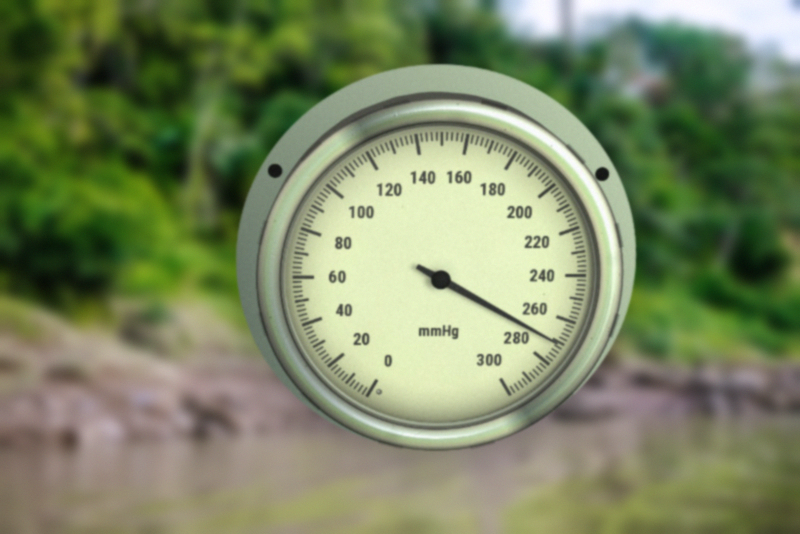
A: 270 mmHg
